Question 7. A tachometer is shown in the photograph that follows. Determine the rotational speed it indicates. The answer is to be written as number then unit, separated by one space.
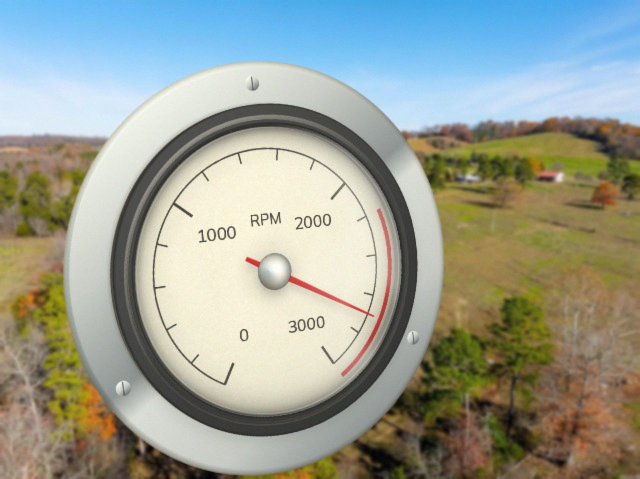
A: 2700 rpm
